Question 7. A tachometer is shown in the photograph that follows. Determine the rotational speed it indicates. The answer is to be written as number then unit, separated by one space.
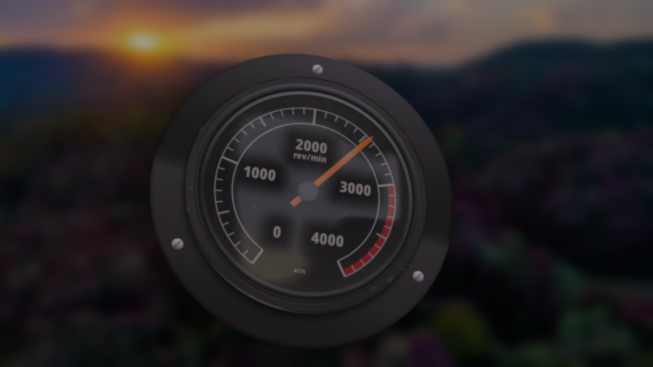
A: 2550 rpm
